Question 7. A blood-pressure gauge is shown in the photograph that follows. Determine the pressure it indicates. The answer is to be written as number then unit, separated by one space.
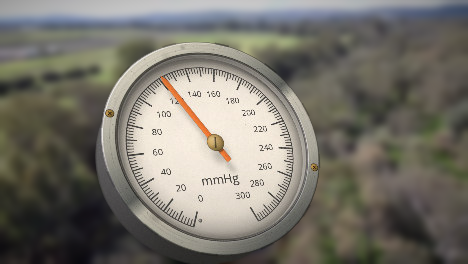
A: 120 mmHg
